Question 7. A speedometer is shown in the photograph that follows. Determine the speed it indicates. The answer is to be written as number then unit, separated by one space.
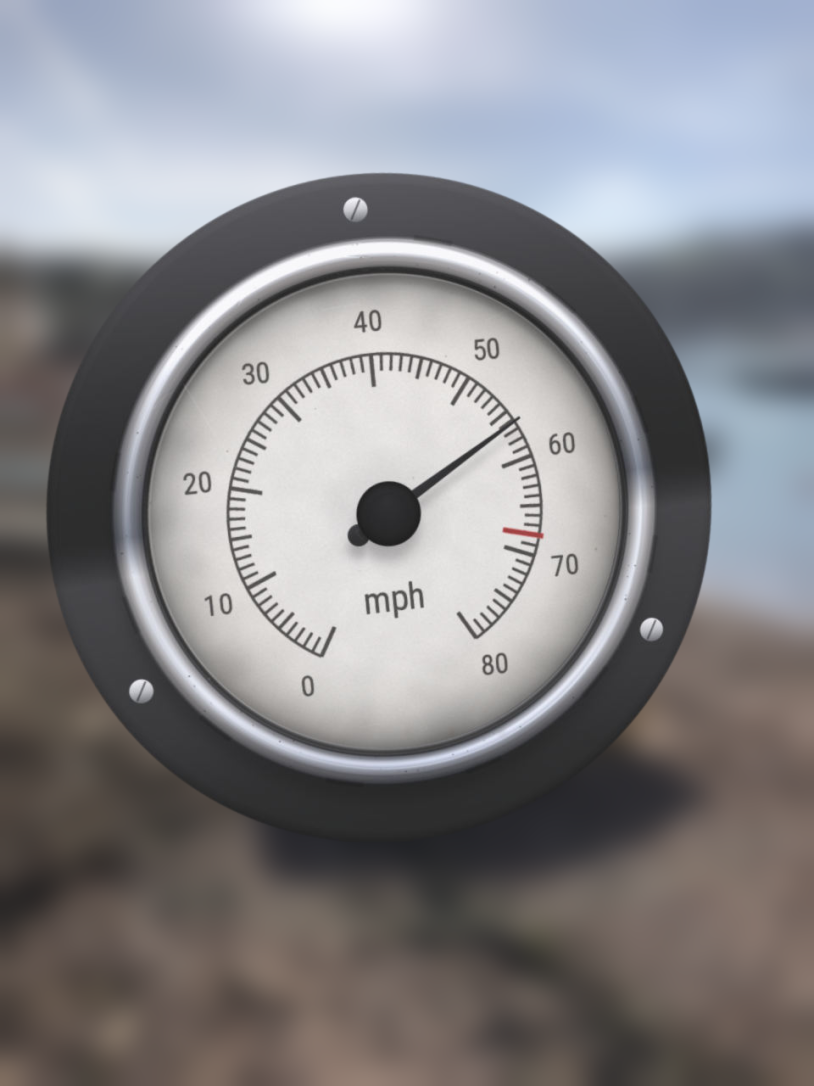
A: 56 mph
